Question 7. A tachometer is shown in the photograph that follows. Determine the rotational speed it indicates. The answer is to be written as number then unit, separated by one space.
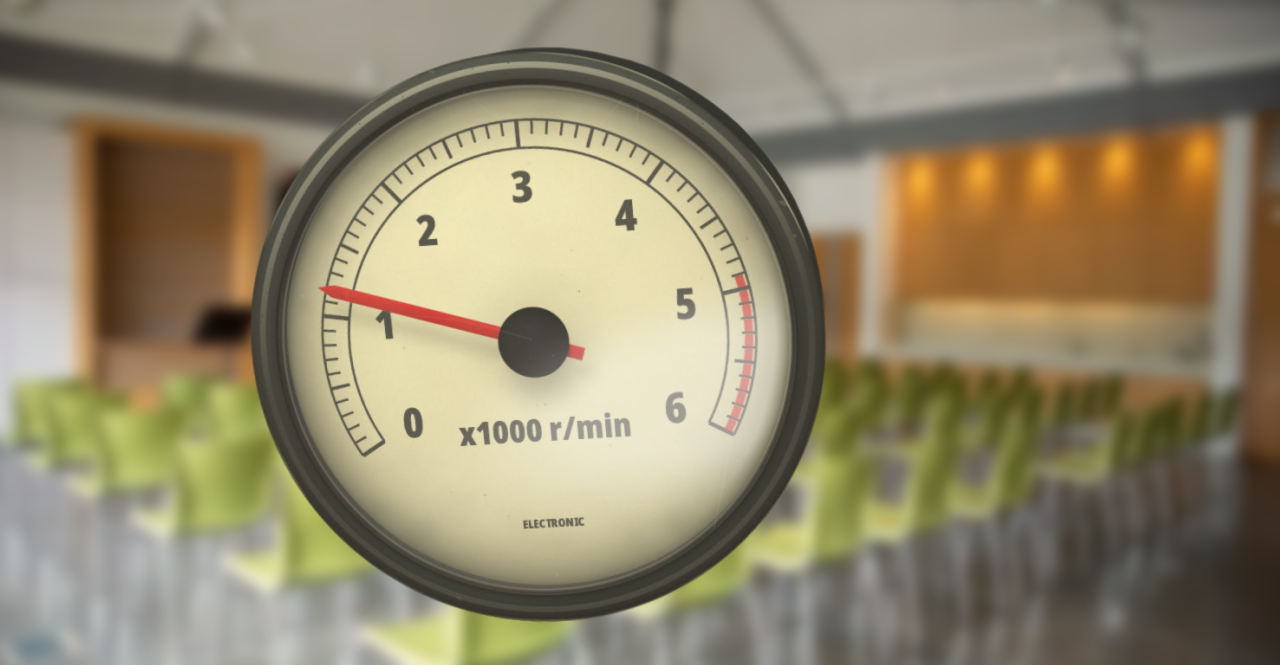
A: 1200 rpm
